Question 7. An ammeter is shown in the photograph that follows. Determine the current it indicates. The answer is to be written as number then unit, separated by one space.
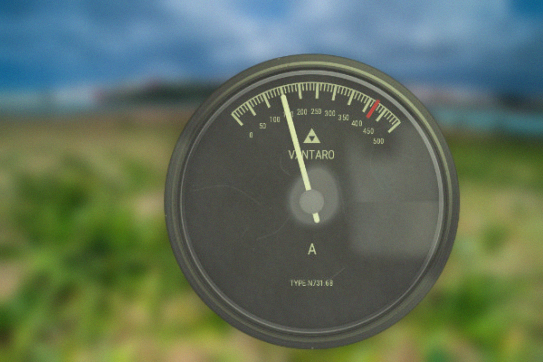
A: 150 A
